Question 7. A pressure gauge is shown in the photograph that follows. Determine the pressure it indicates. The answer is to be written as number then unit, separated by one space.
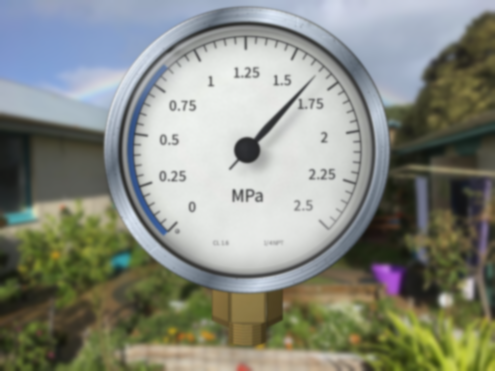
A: 1.65 MPa
